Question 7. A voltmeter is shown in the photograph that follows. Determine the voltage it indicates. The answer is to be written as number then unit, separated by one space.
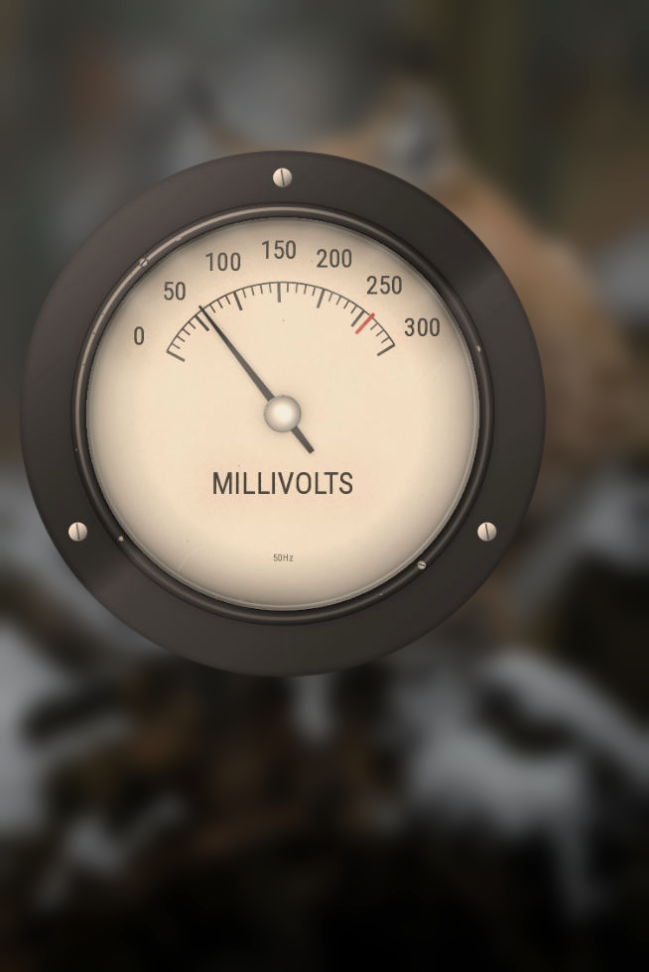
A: 60 mV
